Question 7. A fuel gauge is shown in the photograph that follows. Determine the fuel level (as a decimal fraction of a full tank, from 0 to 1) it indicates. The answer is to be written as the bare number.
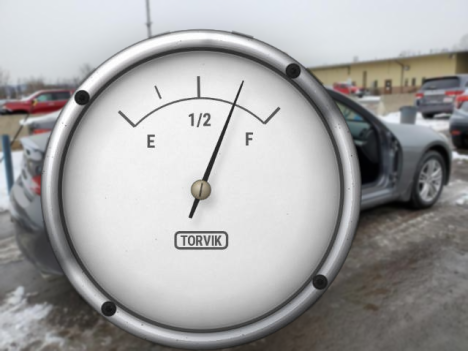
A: 0.75
